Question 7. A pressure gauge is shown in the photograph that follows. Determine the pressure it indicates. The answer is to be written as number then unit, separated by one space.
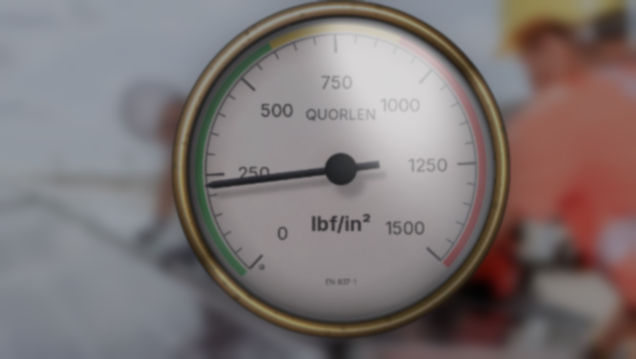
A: 225 psi
